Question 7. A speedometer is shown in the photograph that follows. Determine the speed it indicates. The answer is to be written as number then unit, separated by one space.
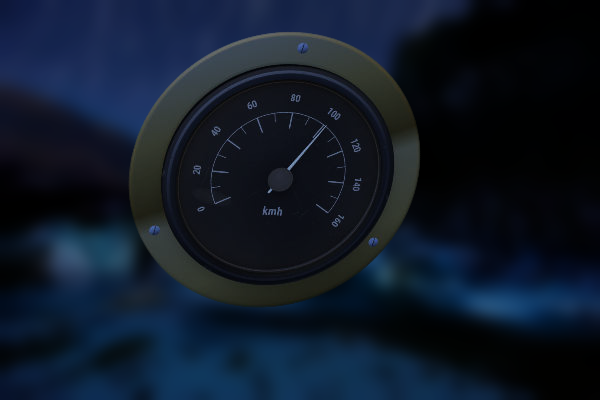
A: 100 km/h
